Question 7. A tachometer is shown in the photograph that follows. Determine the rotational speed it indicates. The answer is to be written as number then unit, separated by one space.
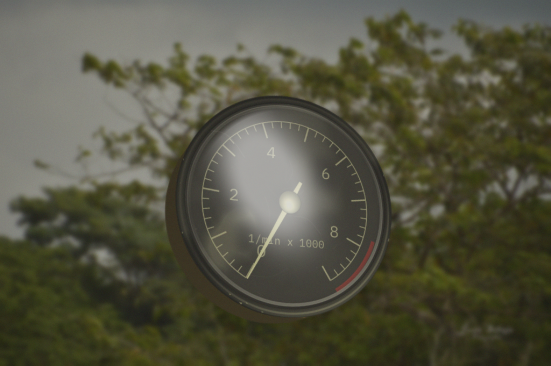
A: 0 rpm
